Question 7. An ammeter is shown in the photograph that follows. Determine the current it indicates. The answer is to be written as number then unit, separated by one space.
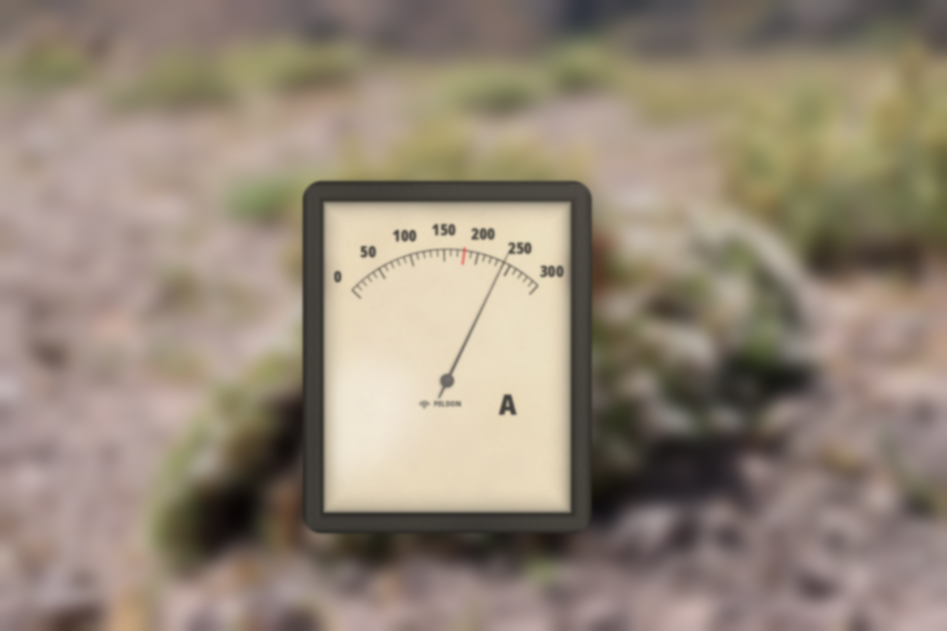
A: 240 A
